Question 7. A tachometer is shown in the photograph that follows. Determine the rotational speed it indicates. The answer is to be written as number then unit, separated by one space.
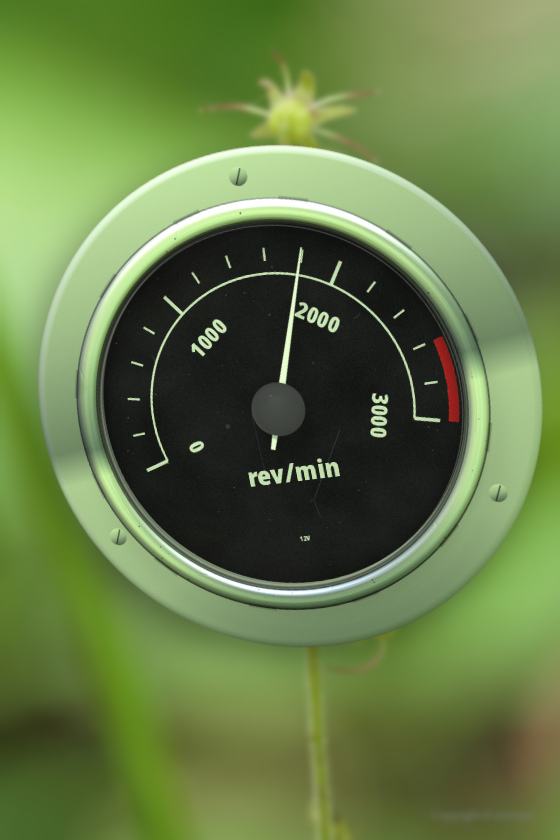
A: 1800 rpm
